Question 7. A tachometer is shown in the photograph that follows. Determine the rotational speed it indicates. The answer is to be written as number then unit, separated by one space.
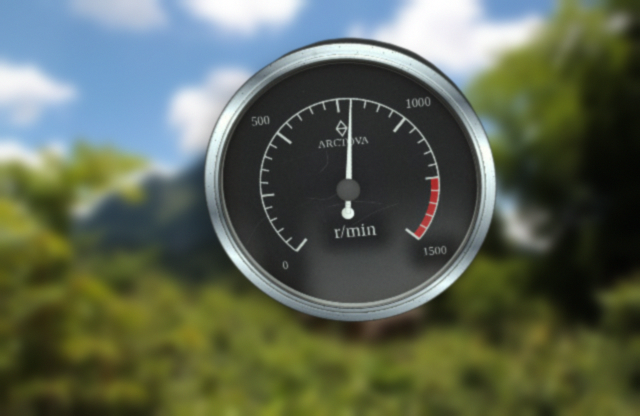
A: 800 rpm
